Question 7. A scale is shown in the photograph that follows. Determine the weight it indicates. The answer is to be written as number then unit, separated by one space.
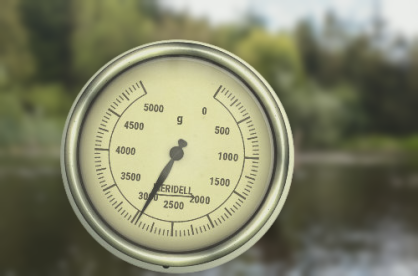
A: 2950 g
